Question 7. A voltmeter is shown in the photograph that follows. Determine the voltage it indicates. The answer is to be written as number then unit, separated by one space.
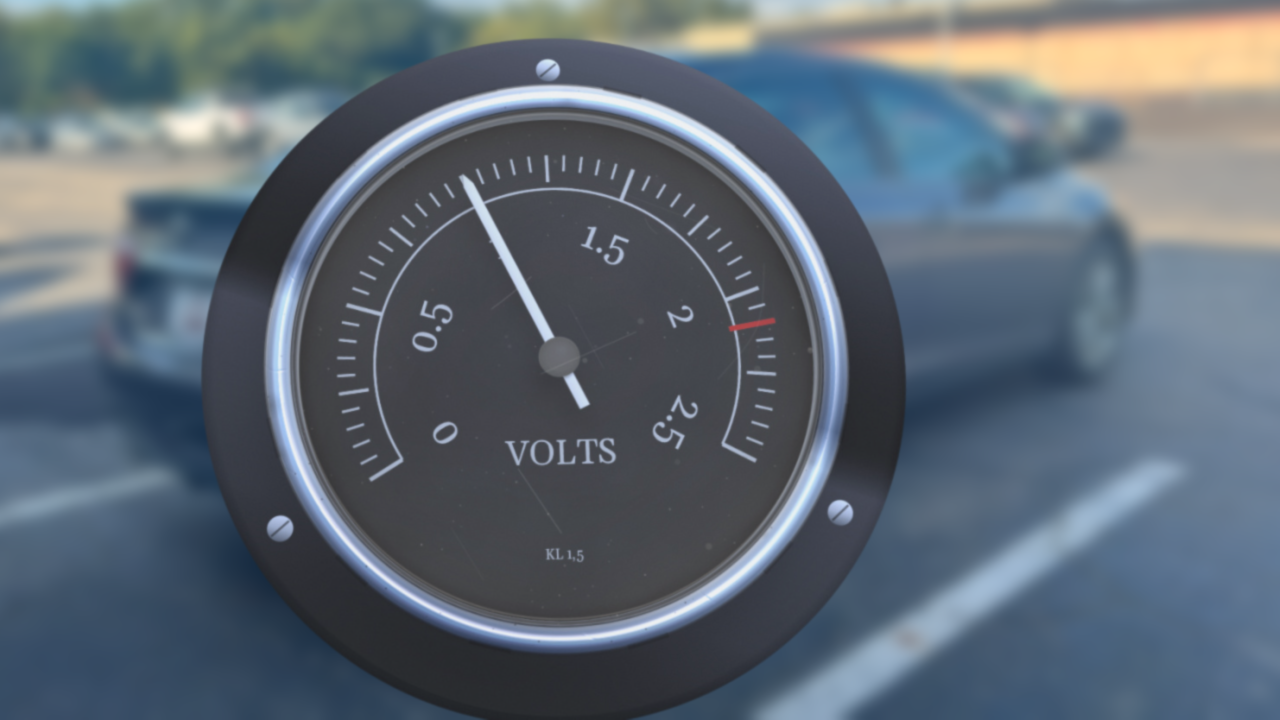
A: 1 V
